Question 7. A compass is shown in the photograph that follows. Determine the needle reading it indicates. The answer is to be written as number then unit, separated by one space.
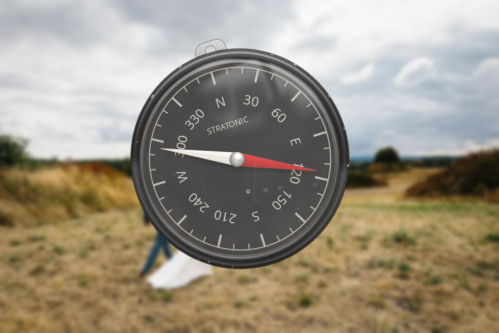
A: 115 °
